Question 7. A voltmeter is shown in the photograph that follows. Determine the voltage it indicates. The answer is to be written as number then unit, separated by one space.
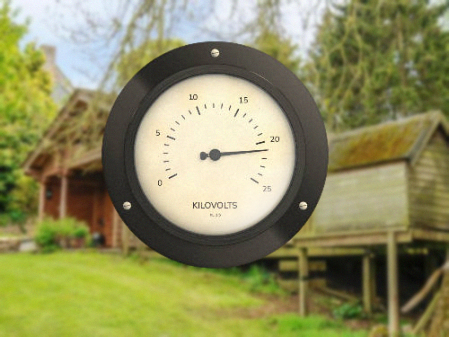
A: 21 kV
